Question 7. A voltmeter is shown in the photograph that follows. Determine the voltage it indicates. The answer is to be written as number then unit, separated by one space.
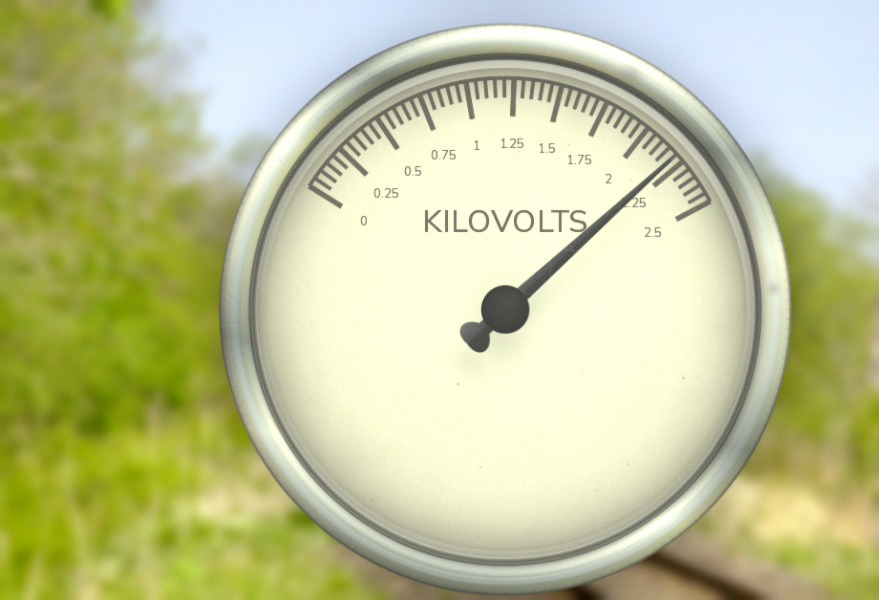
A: 2.2 kV
